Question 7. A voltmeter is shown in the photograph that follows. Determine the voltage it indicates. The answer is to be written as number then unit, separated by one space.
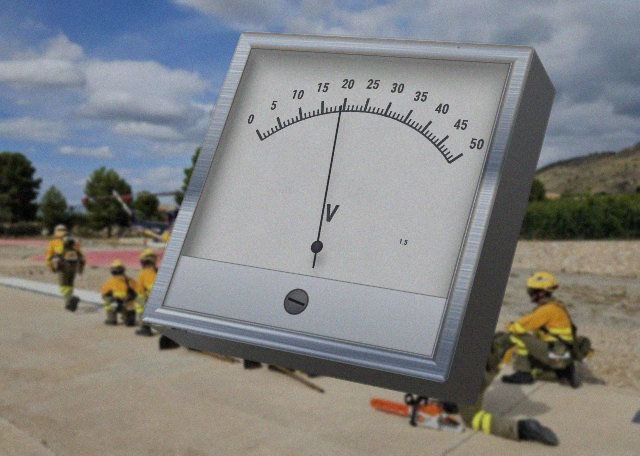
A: 20 V
